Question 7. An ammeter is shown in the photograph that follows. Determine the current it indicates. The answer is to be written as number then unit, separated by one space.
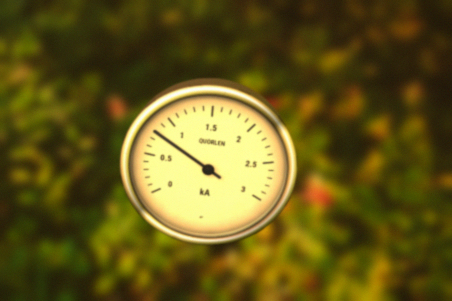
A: 0.8 kA
